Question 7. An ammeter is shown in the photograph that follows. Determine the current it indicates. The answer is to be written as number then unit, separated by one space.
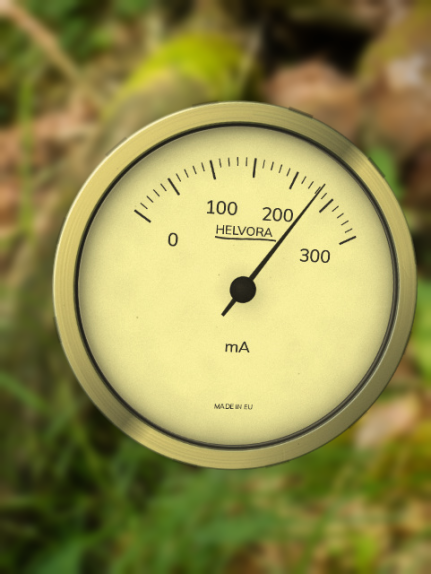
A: 230 mA
